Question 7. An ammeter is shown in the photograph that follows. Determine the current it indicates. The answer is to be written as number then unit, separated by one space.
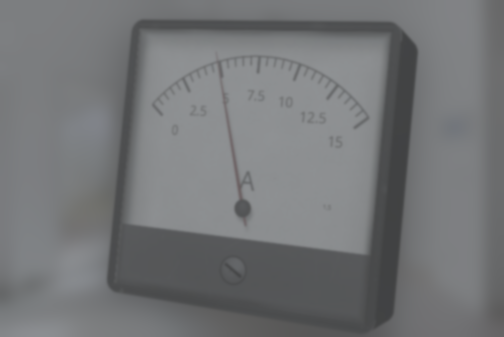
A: 5 A
